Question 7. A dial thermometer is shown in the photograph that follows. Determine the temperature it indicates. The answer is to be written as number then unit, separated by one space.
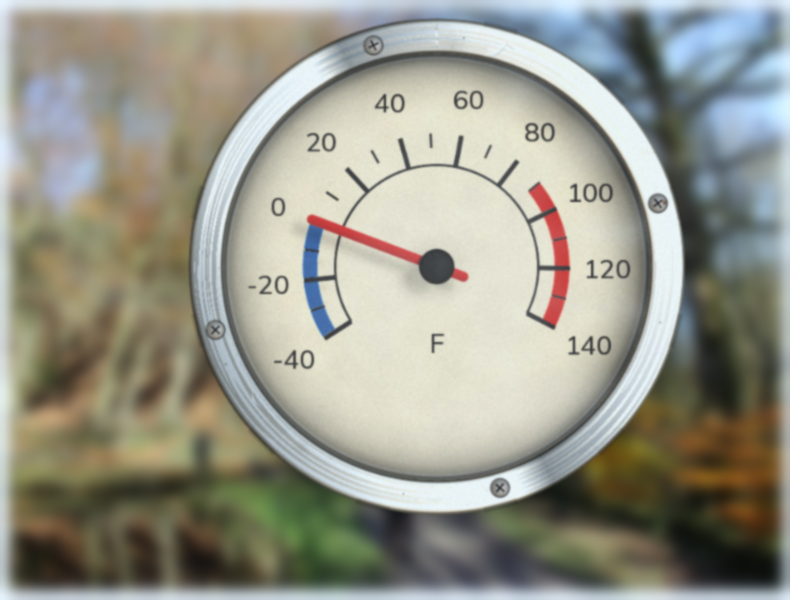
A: 0 °F
